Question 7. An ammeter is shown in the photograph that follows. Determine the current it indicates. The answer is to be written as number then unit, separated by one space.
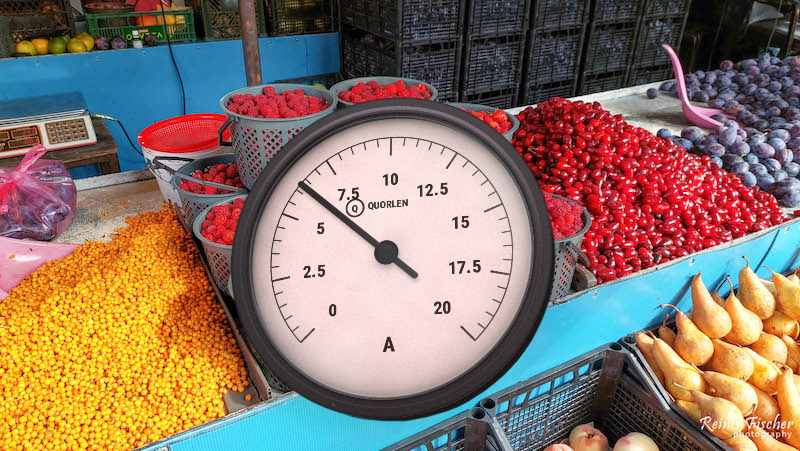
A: 6.25 A
